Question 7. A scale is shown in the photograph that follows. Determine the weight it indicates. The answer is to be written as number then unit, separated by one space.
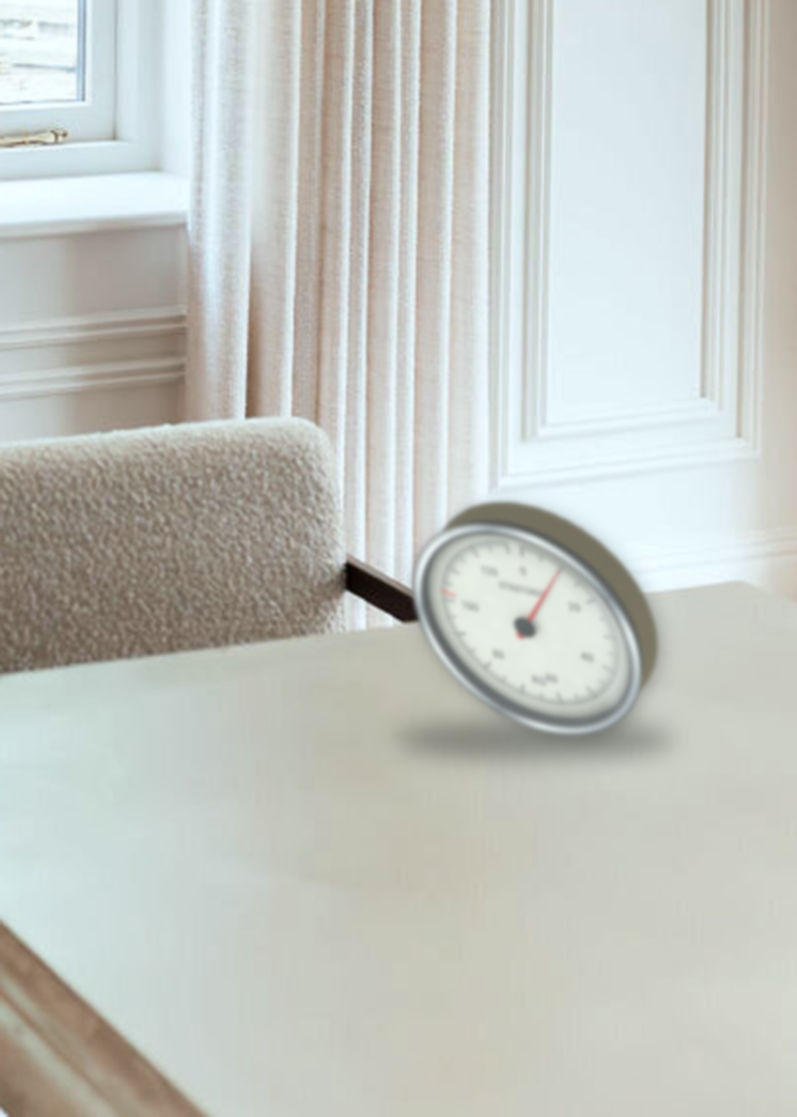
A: 10 kg
